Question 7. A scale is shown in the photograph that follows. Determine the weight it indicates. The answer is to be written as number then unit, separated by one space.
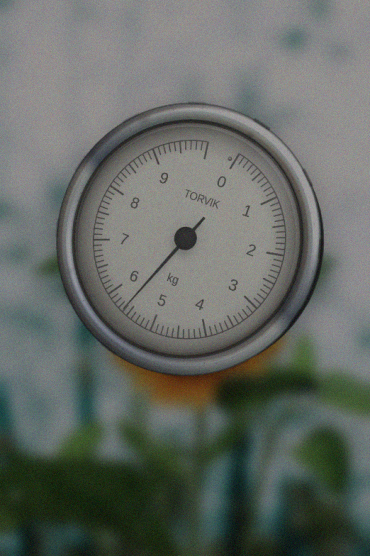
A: 5.6 kg
